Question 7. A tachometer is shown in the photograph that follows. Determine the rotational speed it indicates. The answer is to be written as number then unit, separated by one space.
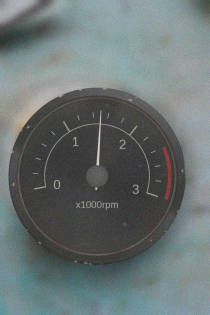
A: 1500 rpm
